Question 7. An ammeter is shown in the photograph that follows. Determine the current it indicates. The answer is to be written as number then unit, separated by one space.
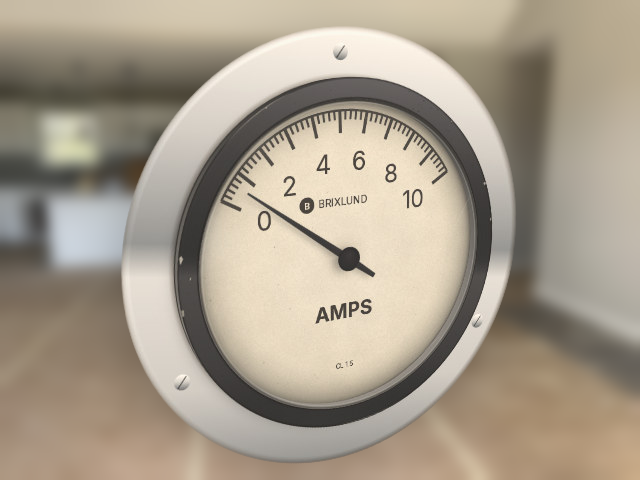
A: 0.6 A
